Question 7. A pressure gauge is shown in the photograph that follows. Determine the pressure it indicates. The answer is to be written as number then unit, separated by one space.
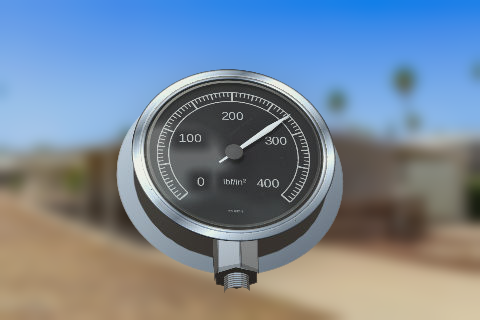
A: 275 psi
